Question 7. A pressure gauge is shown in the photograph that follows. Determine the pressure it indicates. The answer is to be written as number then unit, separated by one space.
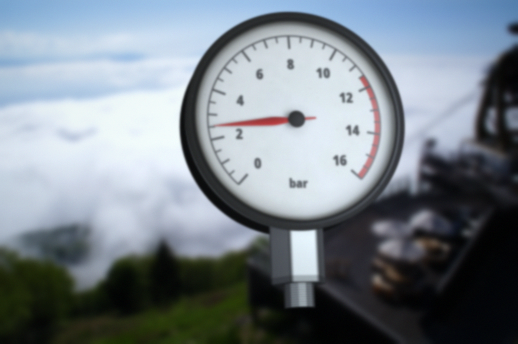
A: 2.5 bar
